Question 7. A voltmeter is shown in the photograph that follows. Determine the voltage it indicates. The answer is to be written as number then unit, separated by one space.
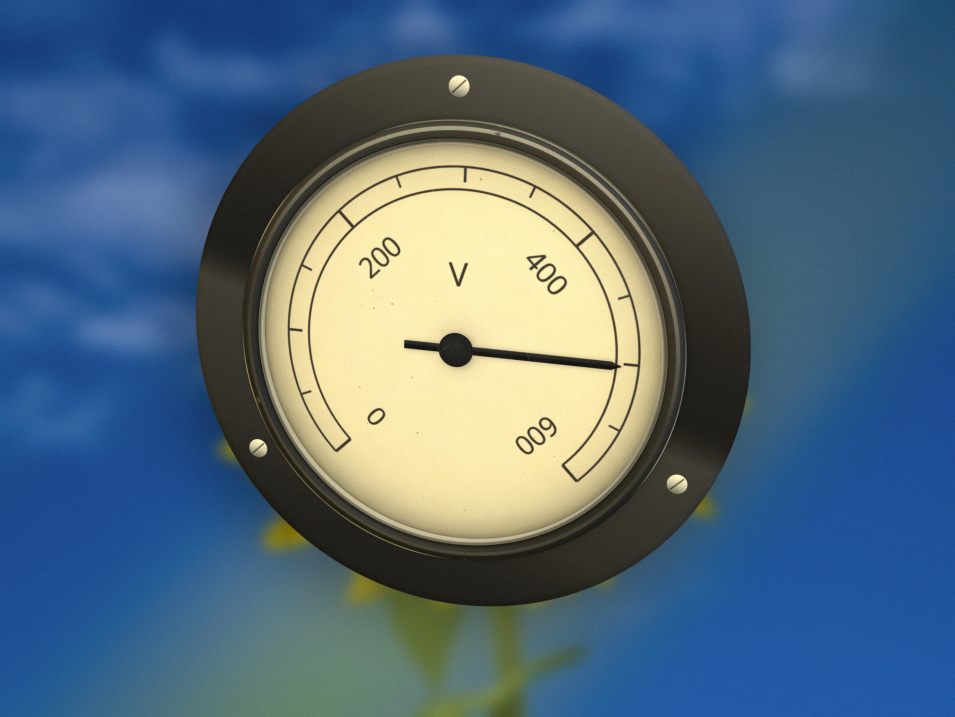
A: 500 V
